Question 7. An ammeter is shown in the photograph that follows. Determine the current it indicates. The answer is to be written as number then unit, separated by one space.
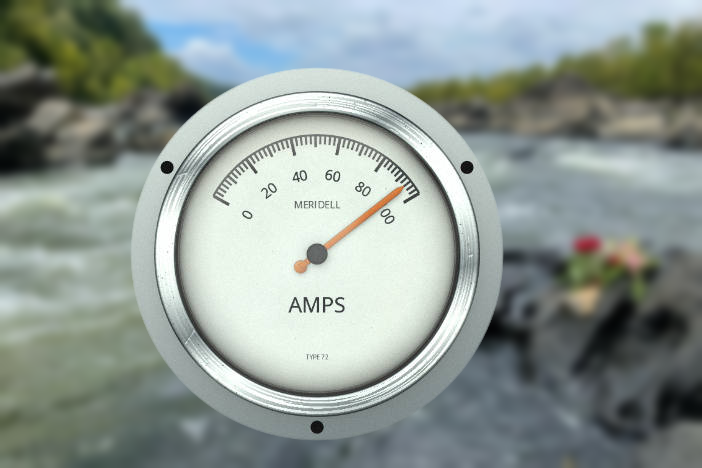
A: 94 A
